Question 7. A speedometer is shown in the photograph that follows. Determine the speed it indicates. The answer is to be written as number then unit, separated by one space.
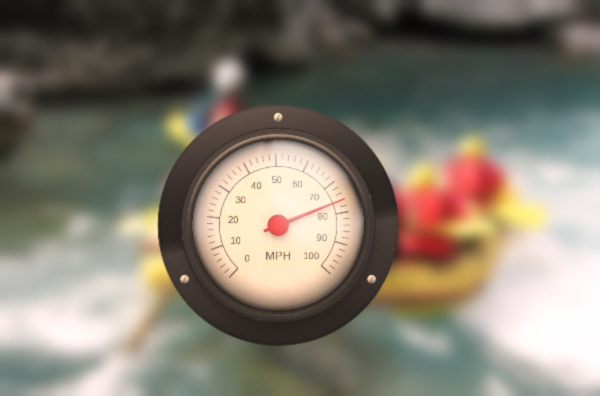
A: 76 mph
